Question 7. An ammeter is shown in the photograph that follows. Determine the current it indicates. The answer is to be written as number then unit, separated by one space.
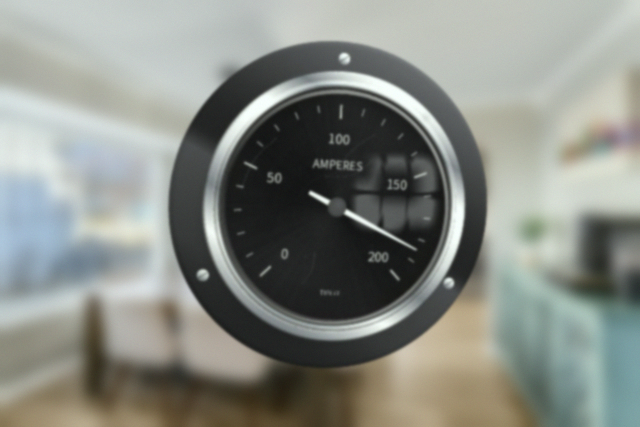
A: 185 A
